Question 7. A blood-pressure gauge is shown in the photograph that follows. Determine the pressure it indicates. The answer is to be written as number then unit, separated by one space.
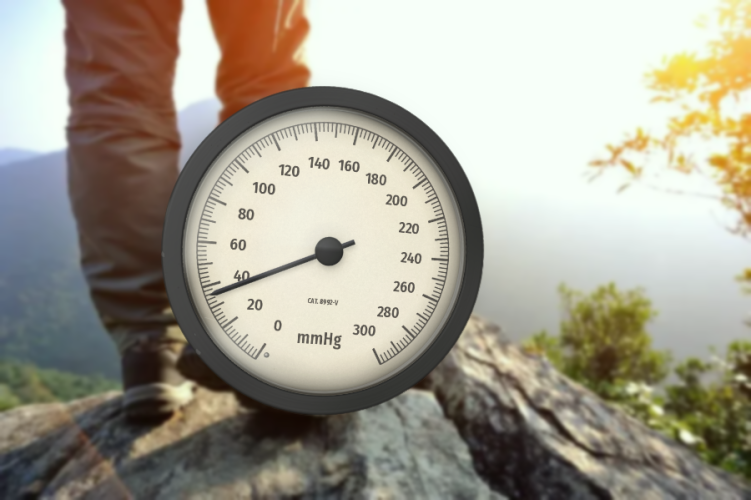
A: 36 mmHg
